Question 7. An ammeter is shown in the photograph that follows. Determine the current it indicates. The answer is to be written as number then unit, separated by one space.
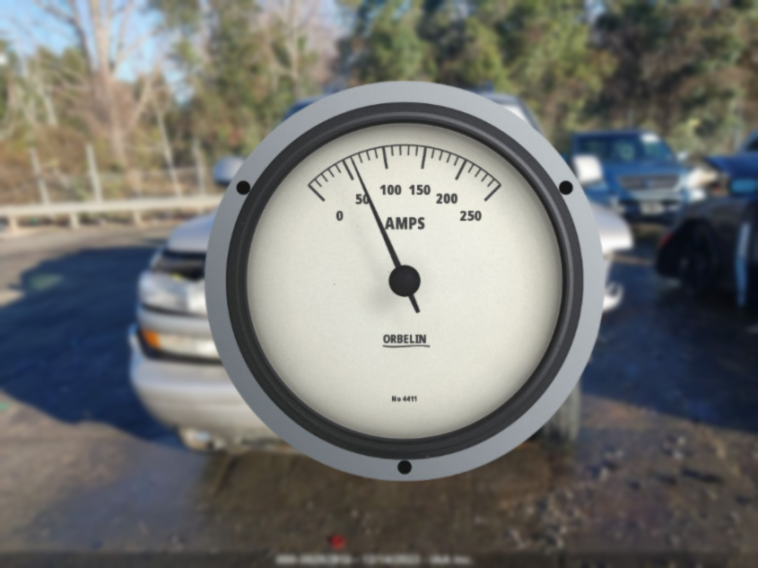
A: 60 A
